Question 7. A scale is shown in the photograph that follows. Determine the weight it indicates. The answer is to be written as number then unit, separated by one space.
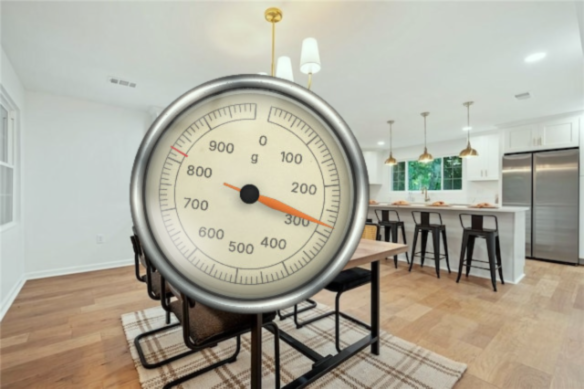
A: 280 g
